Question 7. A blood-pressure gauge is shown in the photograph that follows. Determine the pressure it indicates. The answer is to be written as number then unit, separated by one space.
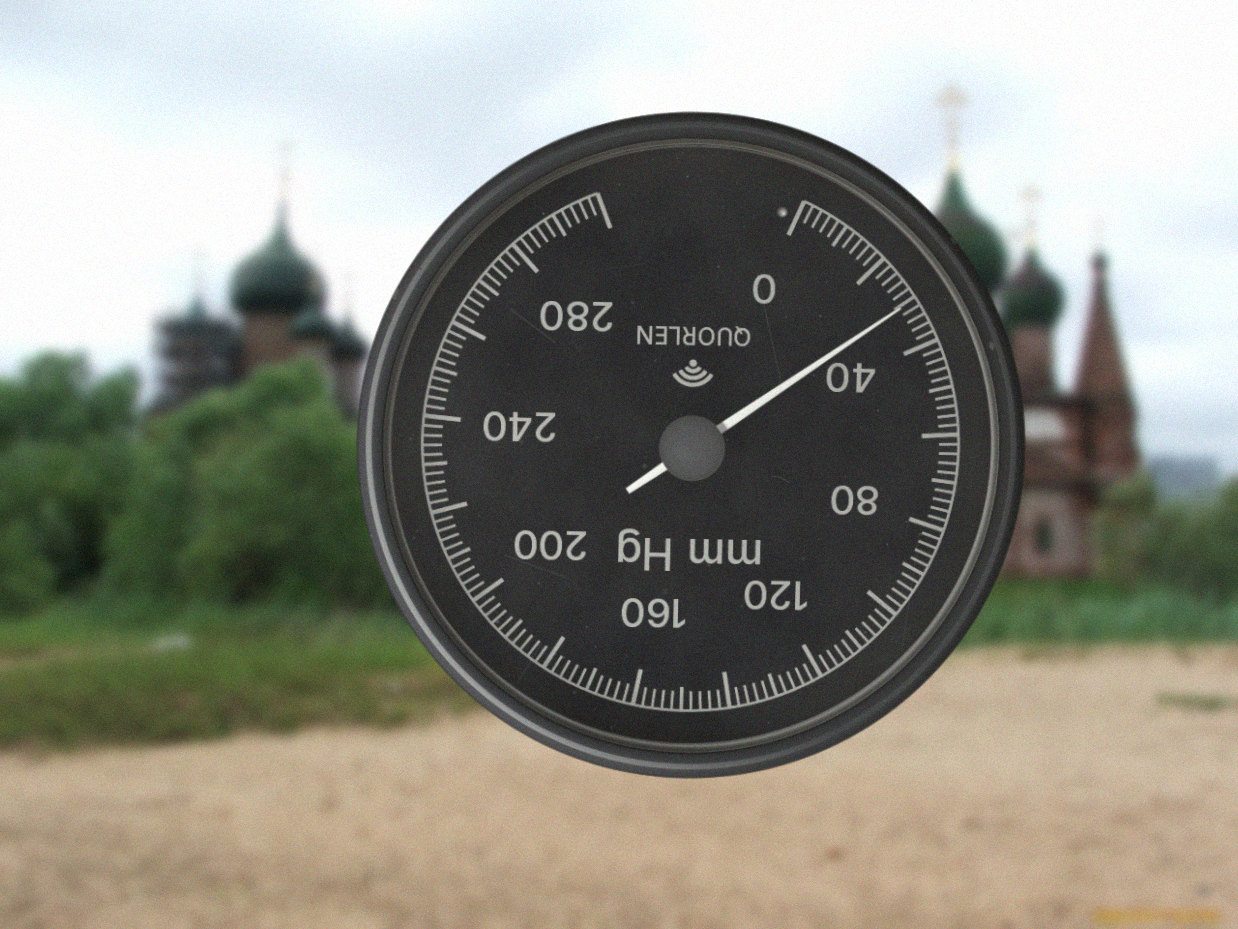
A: 30 mmHg
